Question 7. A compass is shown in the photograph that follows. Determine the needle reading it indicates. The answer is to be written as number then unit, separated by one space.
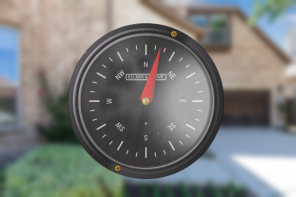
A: 15 °
